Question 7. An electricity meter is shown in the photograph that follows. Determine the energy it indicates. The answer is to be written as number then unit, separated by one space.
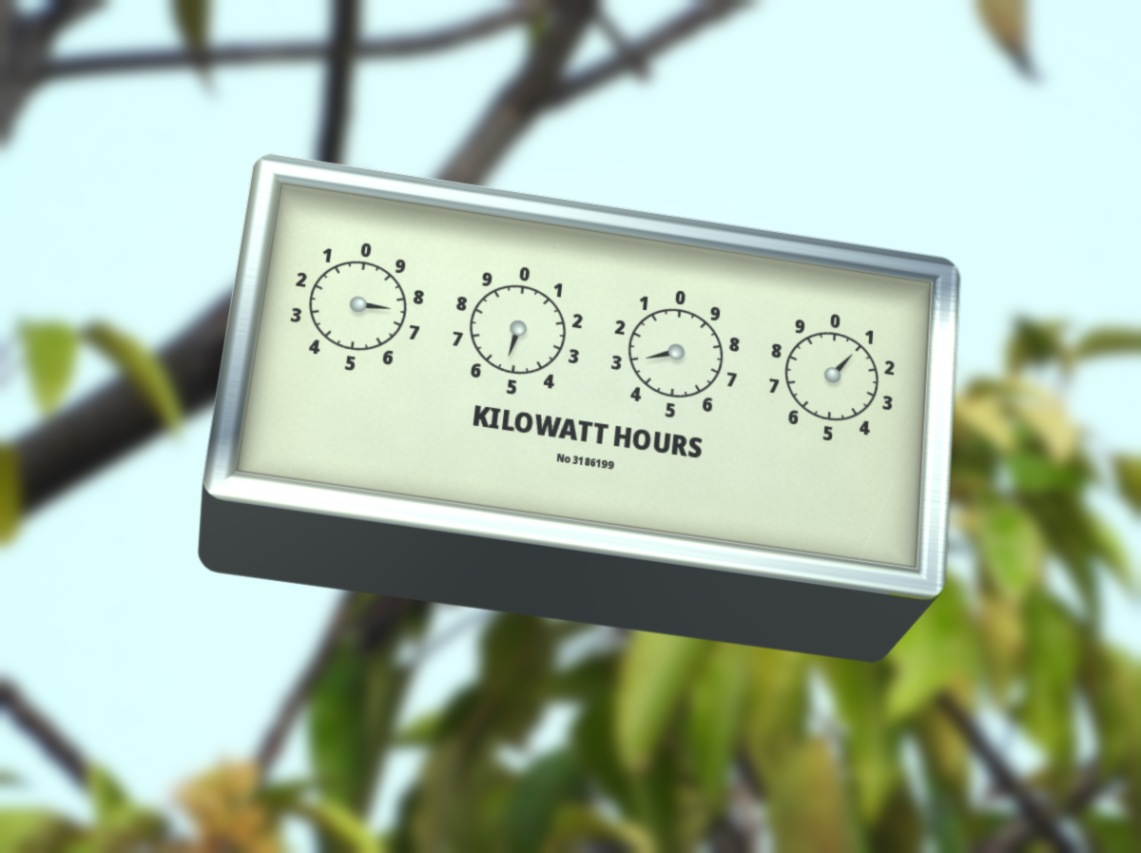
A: 7531 kWh
